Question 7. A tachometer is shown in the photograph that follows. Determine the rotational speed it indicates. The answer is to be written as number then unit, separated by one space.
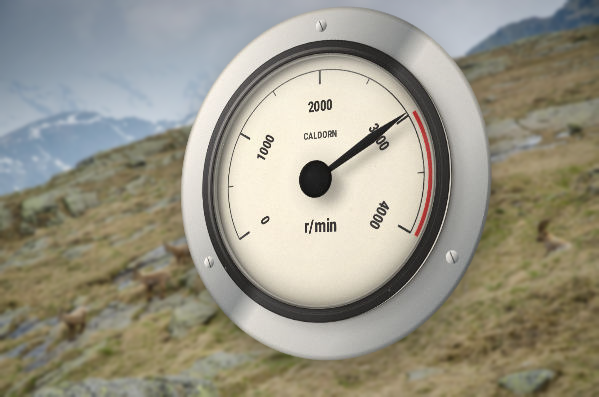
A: 3000 rpm
